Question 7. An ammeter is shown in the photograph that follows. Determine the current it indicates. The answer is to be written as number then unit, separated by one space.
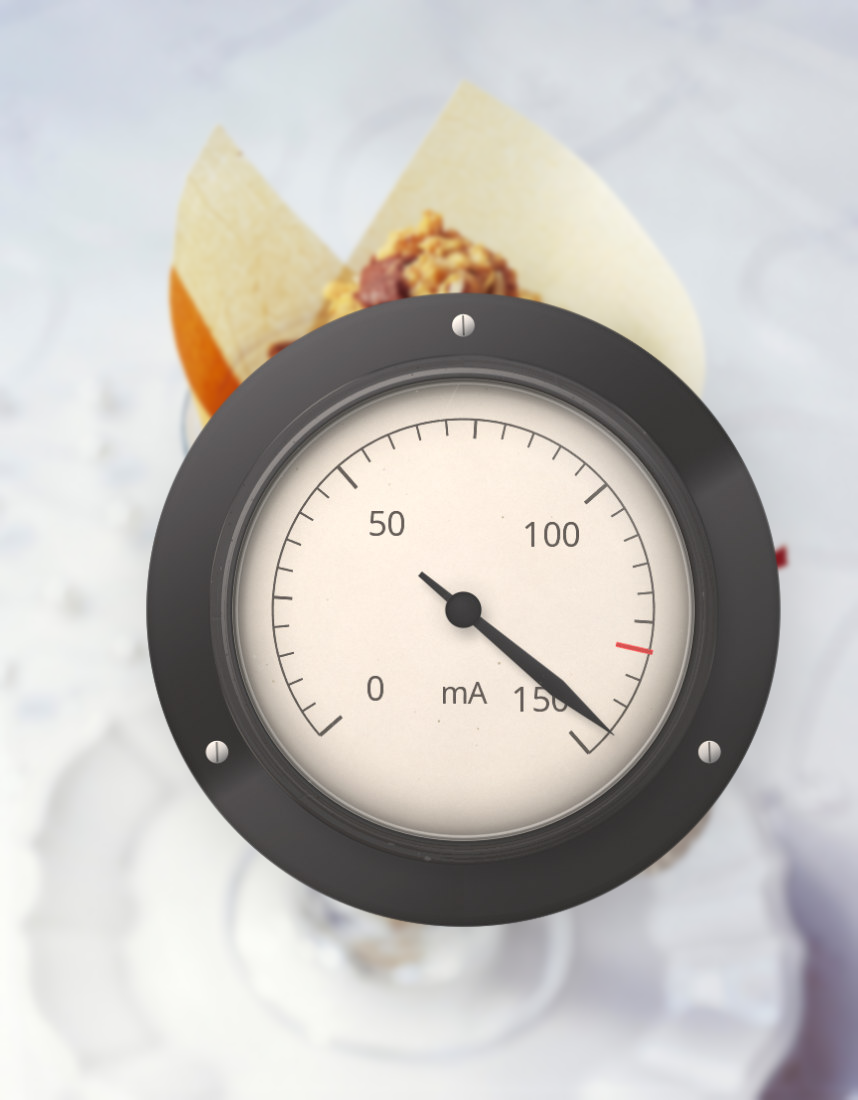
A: 145 mA
